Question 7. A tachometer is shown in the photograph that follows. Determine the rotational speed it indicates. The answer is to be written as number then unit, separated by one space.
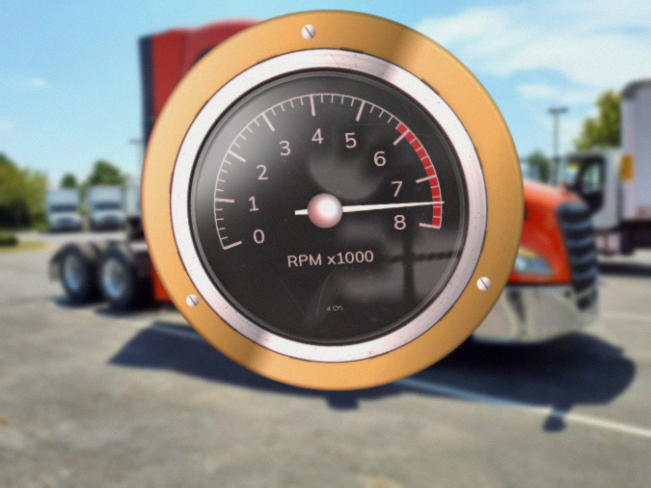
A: 7500 rpm
